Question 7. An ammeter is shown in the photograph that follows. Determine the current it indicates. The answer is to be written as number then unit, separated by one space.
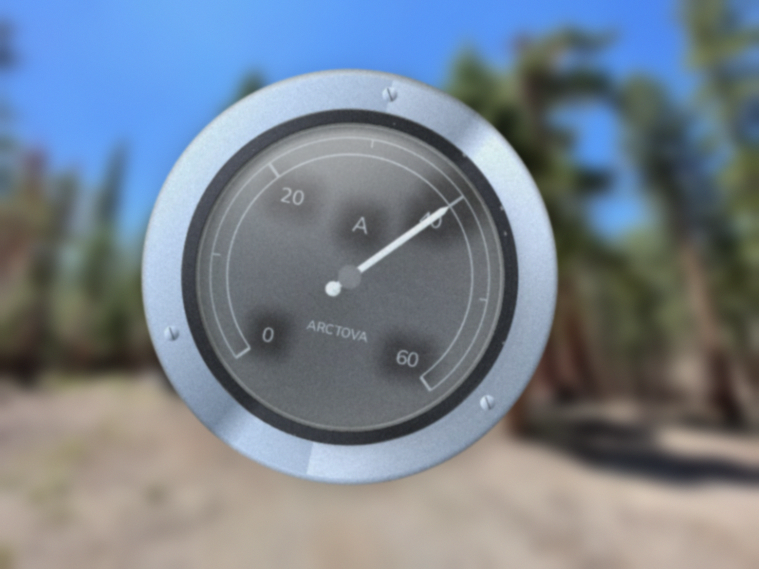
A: 40 A
